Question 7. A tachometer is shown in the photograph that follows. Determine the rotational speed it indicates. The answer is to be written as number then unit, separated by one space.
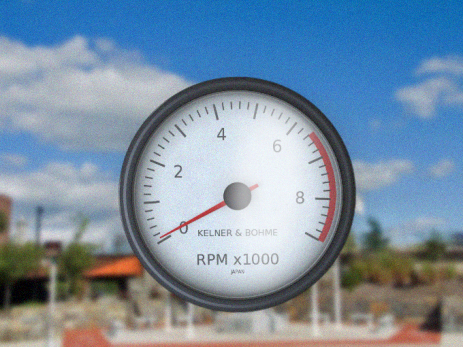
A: 100 rpm
